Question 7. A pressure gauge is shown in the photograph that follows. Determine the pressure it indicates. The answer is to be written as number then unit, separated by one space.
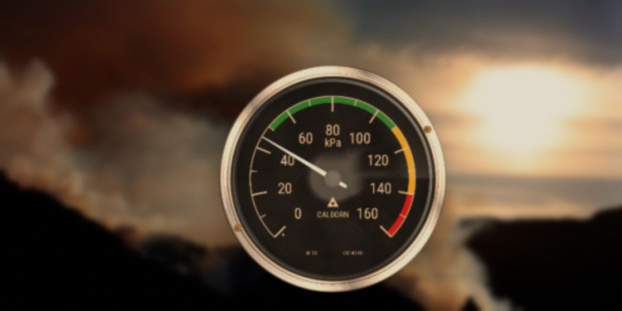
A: 45 kPa
